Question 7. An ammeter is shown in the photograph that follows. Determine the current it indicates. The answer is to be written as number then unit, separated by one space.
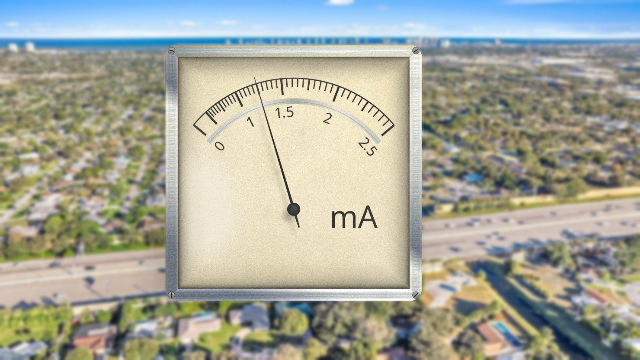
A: 1.25 mA
